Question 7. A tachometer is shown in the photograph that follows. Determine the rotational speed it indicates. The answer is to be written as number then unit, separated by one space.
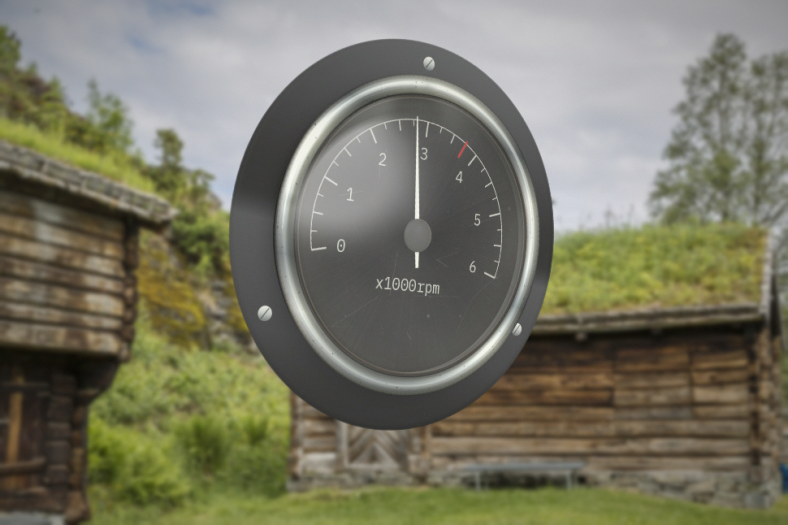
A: 2750 rpm
